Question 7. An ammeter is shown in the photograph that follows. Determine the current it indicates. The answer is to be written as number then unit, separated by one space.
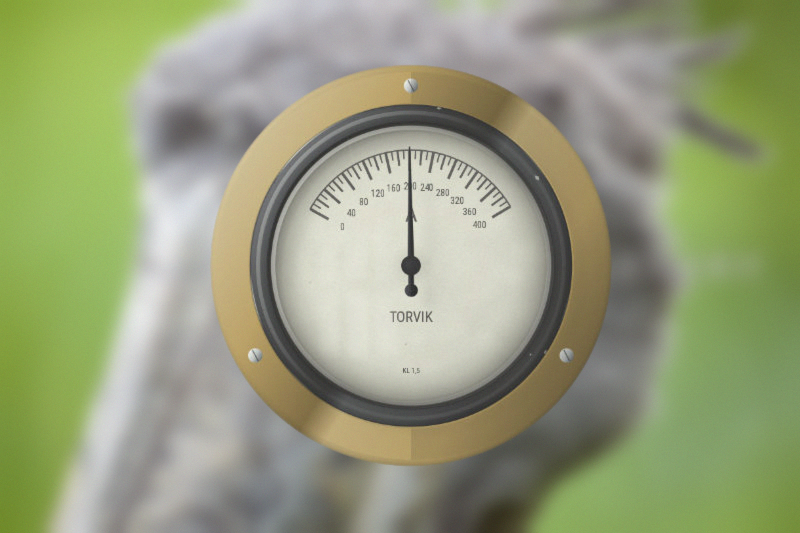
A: 200 A
